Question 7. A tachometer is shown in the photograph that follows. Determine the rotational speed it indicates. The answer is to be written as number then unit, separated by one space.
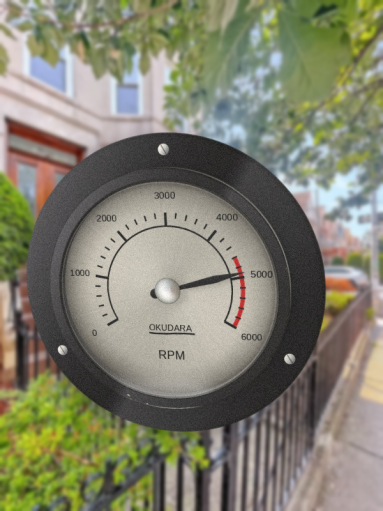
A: 4900 rpm
